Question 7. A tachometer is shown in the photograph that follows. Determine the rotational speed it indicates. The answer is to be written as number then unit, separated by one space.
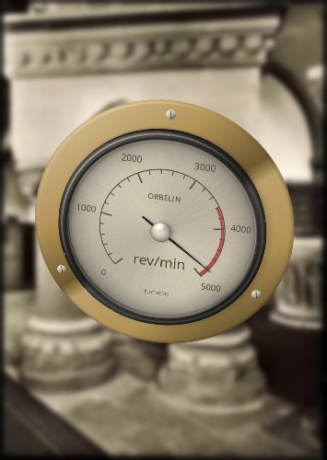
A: 4800 rpm
